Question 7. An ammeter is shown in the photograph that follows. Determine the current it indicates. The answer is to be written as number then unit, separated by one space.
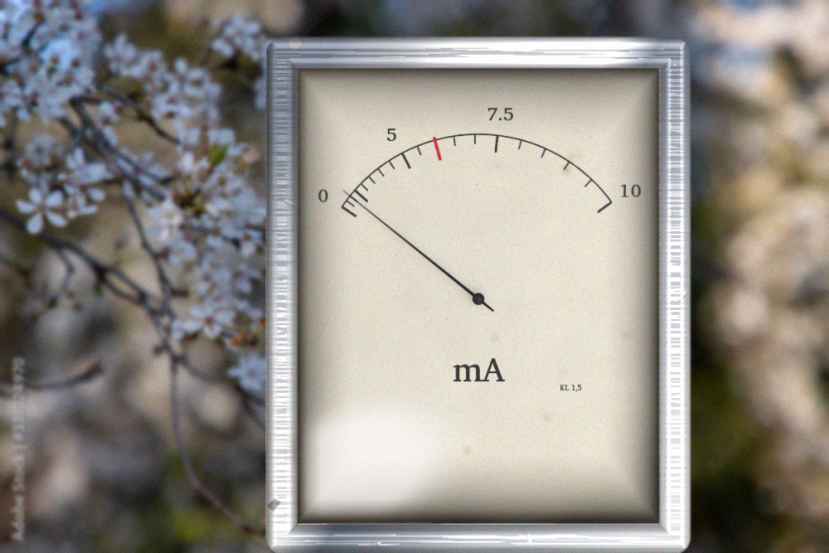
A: 2 mA
